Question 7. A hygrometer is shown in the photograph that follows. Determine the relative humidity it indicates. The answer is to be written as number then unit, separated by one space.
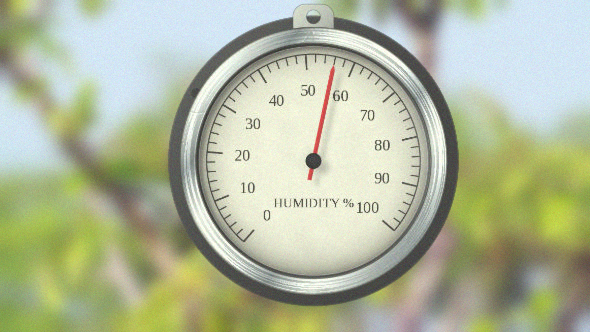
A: 56 %
